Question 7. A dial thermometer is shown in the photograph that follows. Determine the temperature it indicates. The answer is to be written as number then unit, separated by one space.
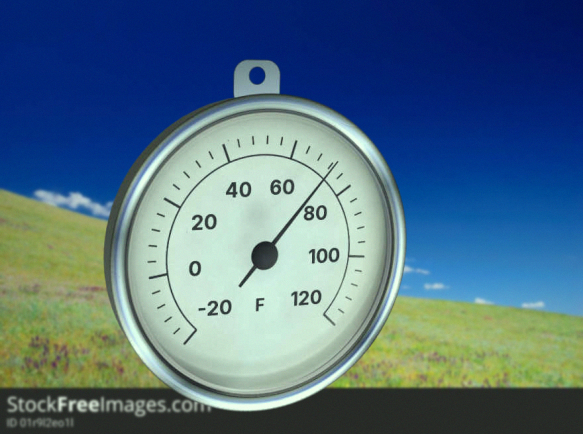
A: 72 °F
